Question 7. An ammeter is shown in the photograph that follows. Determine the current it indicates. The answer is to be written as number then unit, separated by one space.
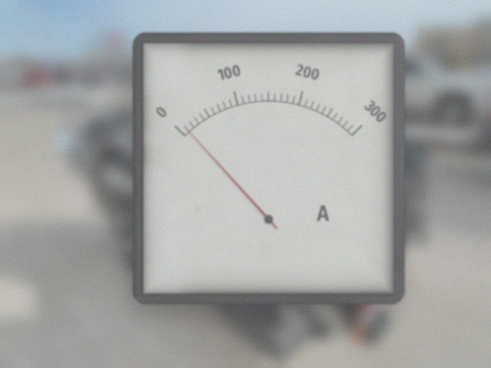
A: 10 A
